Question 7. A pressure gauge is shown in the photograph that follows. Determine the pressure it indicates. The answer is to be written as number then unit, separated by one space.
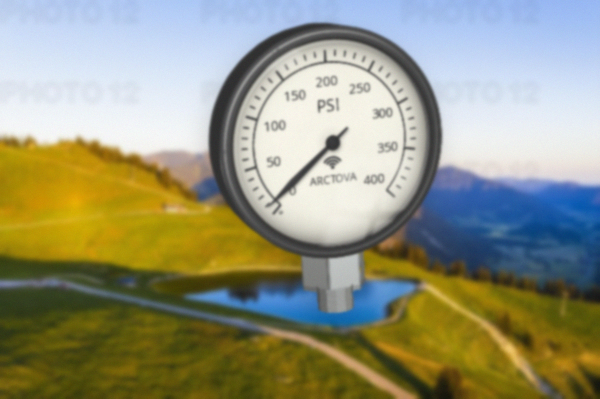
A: 10 psi
